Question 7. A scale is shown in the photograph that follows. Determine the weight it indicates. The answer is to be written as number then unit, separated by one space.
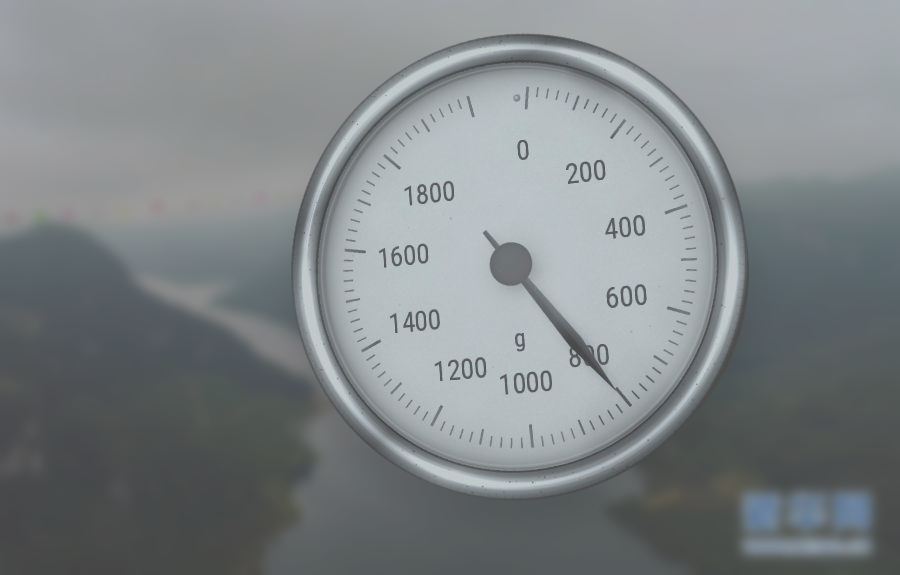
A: 800 g
